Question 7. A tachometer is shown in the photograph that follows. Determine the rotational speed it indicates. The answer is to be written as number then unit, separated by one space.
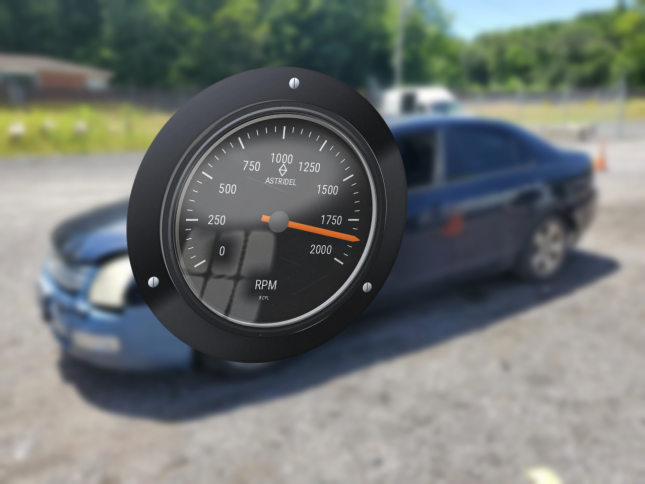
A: 1850 rpm
